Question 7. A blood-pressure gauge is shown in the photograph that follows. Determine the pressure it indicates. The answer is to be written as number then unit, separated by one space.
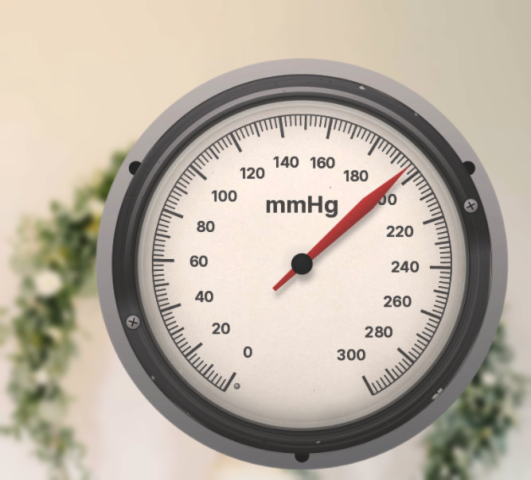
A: 196 mmHg
